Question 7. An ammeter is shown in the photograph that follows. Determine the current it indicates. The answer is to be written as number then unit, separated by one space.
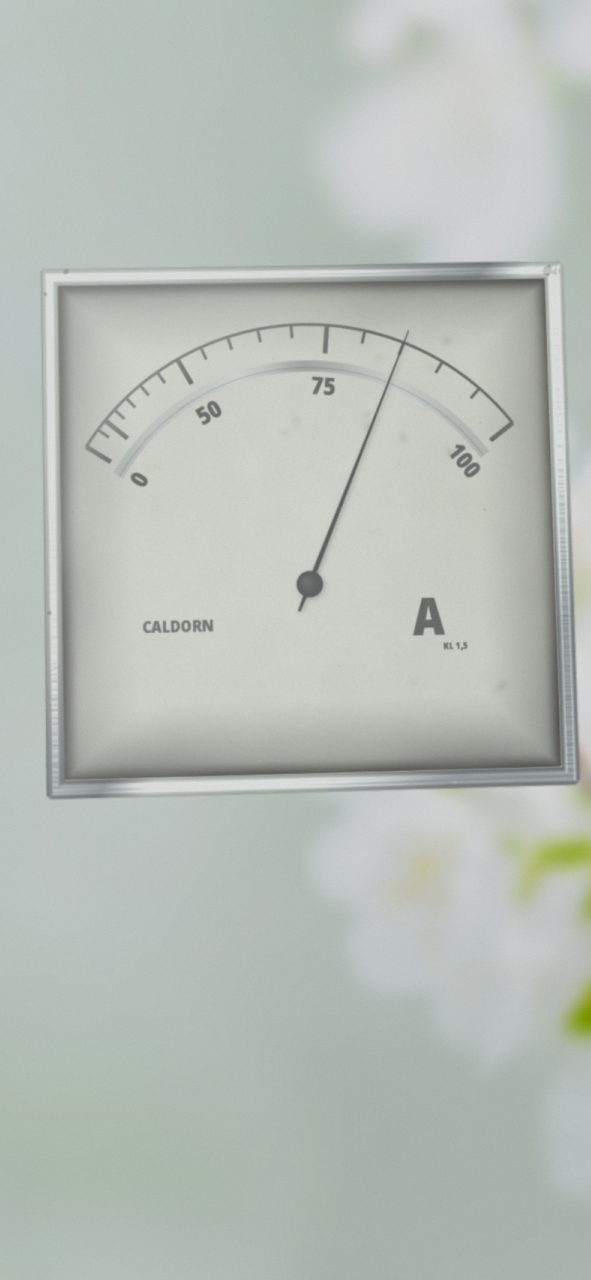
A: 85 A
